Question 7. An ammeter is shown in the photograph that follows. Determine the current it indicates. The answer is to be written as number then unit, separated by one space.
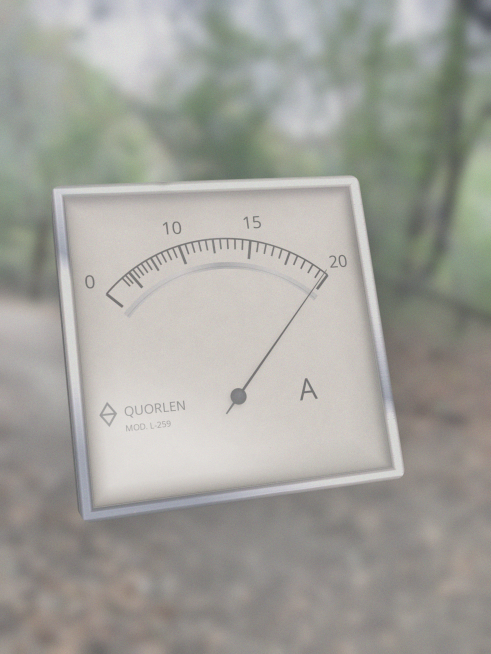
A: 19.75 A
